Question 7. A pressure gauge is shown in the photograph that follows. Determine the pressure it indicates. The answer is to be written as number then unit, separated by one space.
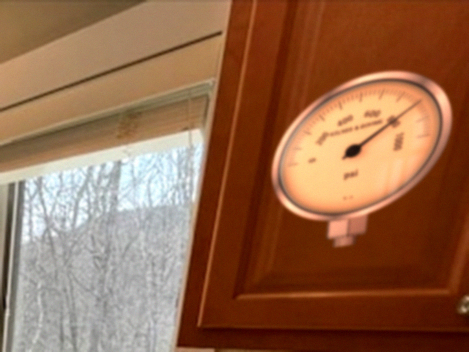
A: 800 psi
